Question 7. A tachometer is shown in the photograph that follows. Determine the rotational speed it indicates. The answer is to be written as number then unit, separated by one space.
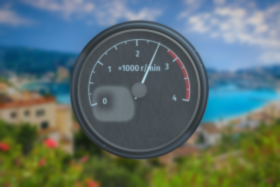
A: 2500 rpm
